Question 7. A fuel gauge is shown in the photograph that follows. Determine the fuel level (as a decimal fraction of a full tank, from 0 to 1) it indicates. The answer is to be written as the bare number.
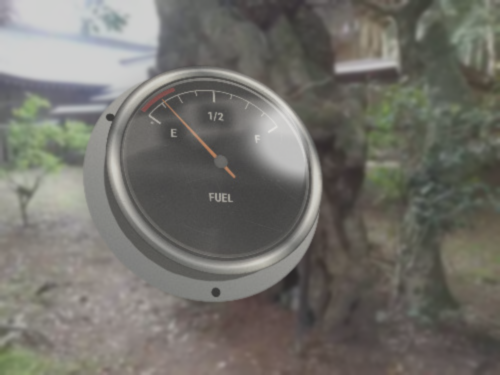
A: 0.125
